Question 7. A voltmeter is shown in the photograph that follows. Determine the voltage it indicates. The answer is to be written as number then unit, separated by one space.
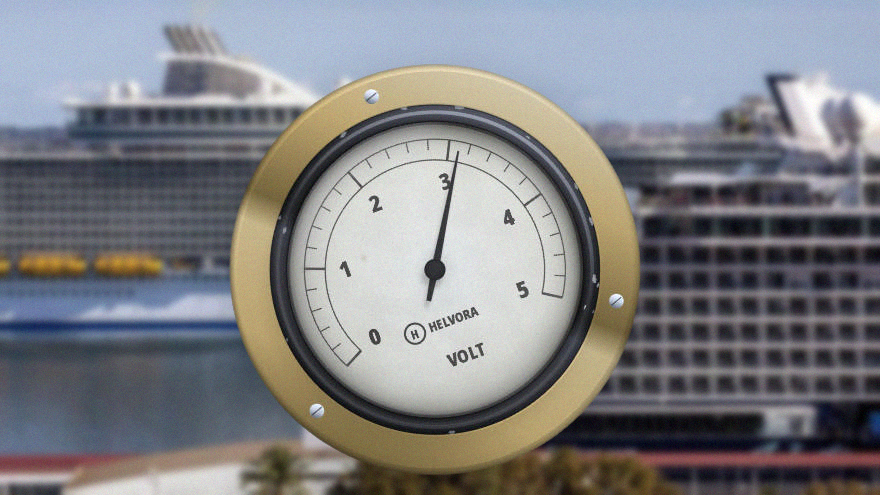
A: 3.1 V
